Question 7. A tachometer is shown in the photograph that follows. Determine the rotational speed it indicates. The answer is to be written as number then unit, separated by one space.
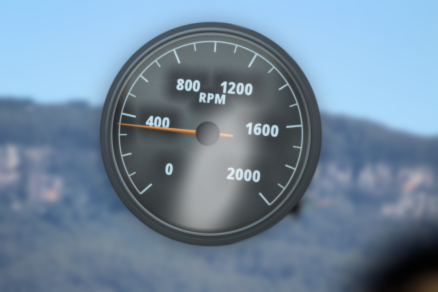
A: 350 rpm
